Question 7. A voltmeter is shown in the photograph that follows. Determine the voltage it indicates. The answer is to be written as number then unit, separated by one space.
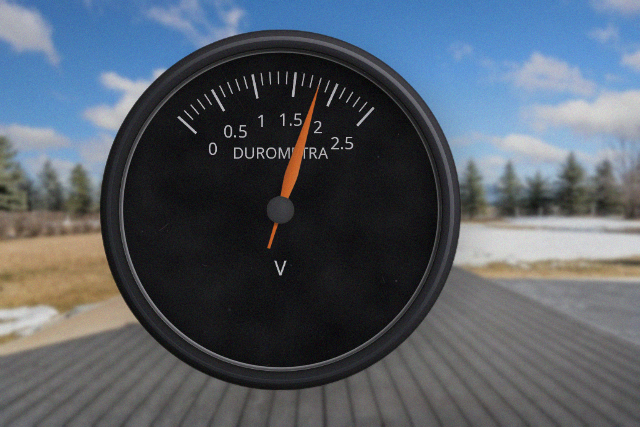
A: 1.8 V
